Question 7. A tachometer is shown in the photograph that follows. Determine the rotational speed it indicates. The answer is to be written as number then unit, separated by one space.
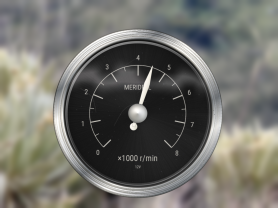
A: 4500 rpm
